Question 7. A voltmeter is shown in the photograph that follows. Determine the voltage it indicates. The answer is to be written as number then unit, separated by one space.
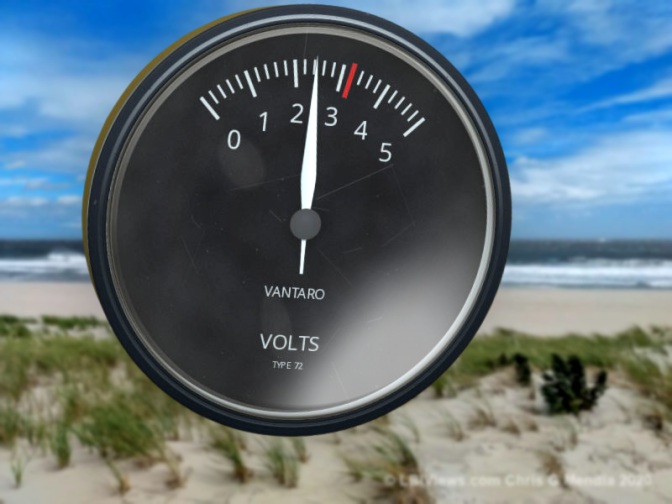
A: 2.4 V
